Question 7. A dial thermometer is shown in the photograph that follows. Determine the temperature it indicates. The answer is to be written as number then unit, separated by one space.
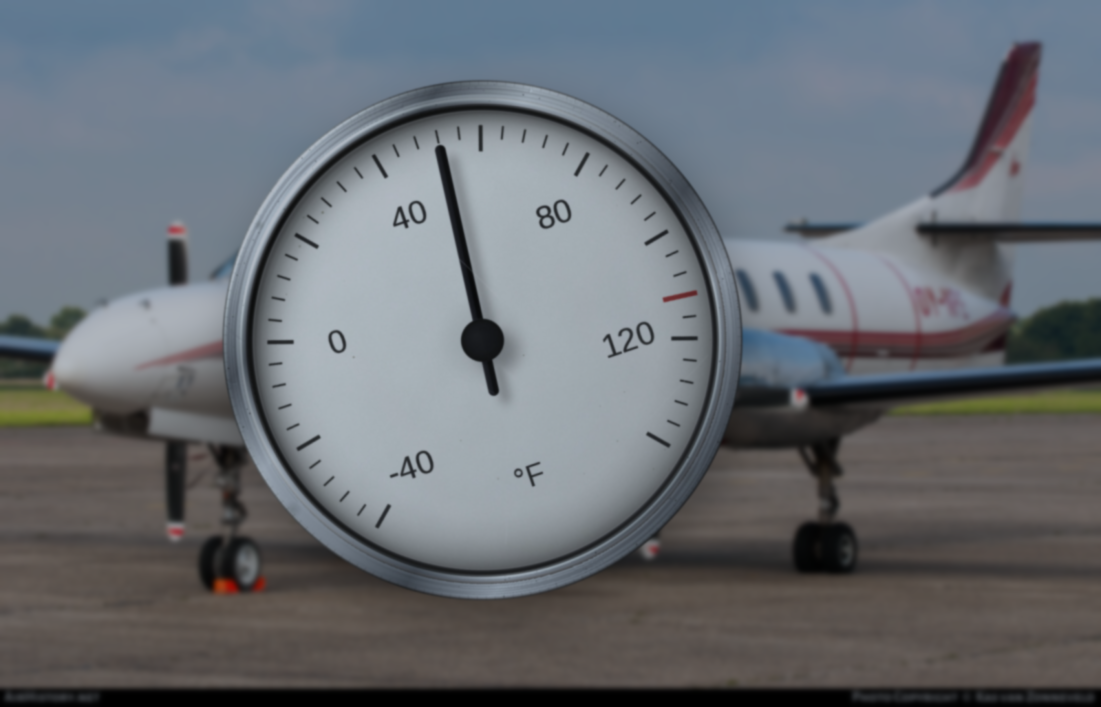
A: 52 °F
